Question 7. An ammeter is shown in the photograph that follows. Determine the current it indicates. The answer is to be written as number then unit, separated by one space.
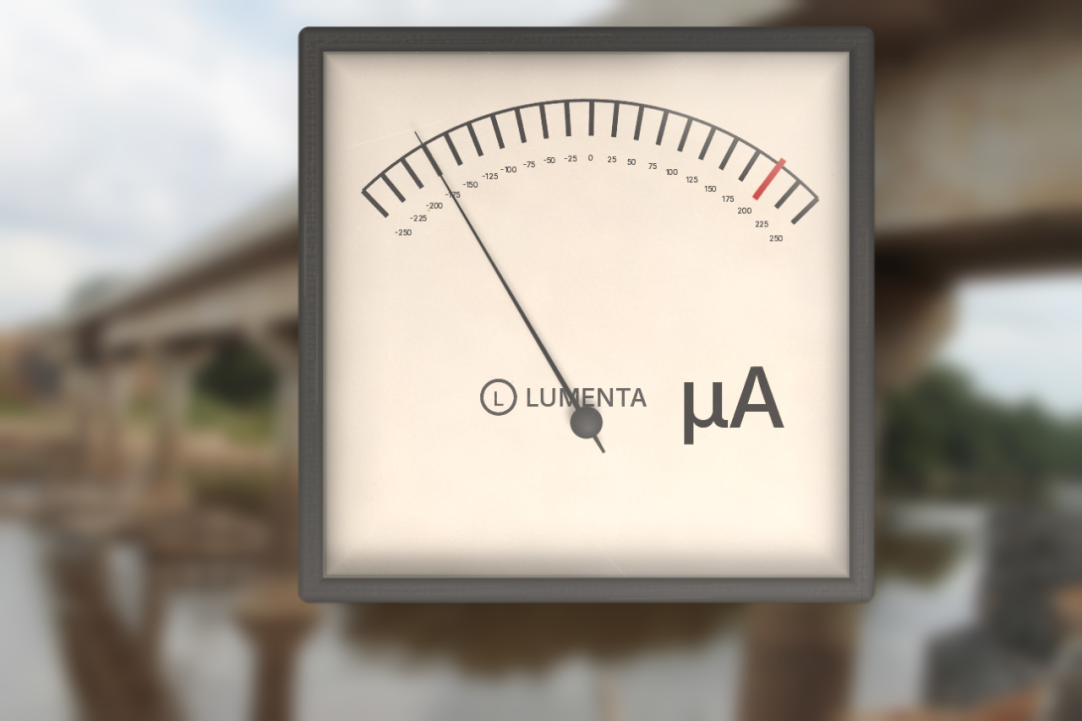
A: -175 µA
